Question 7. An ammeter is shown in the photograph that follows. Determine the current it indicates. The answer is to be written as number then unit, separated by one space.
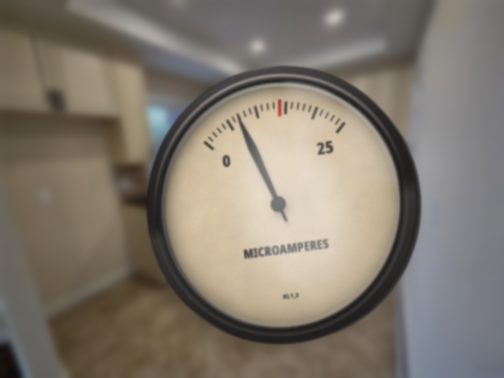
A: 7 µA
